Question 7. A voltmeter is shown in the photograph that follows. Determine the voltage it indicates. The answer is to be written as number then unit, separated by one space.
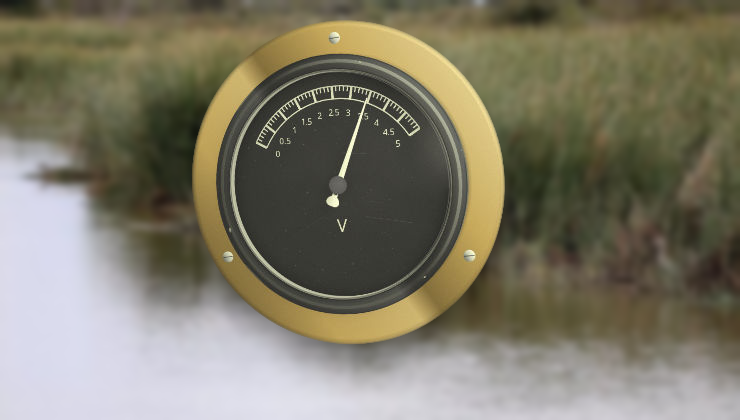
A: 3.5 V
